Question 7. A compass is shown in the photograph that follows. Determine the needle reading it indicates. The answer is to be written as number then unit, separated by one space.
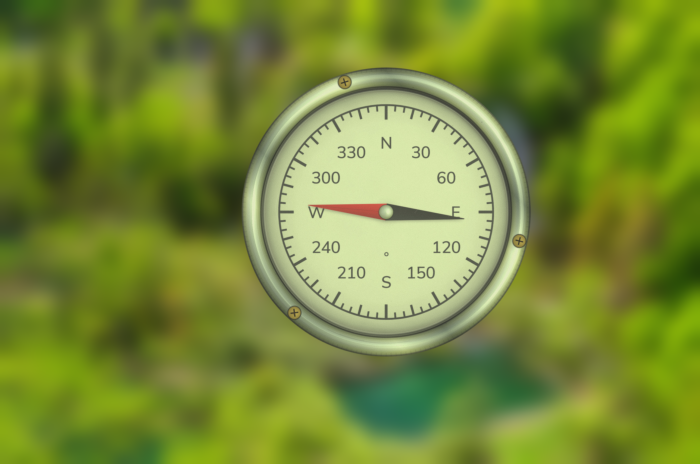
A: 275 °
